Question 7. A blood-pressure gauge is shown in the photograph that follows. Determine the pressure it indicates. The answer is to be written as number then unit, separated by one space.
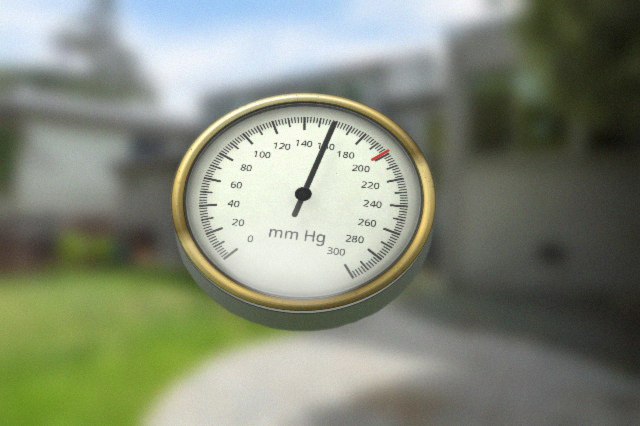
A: 160 mmHg
